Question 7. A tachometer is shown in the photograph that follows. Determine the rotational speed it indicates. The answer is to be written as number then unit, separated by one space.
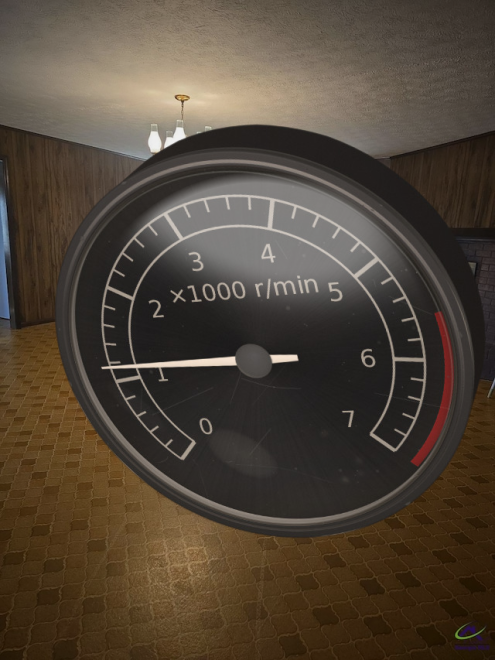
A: 1200 rpm
